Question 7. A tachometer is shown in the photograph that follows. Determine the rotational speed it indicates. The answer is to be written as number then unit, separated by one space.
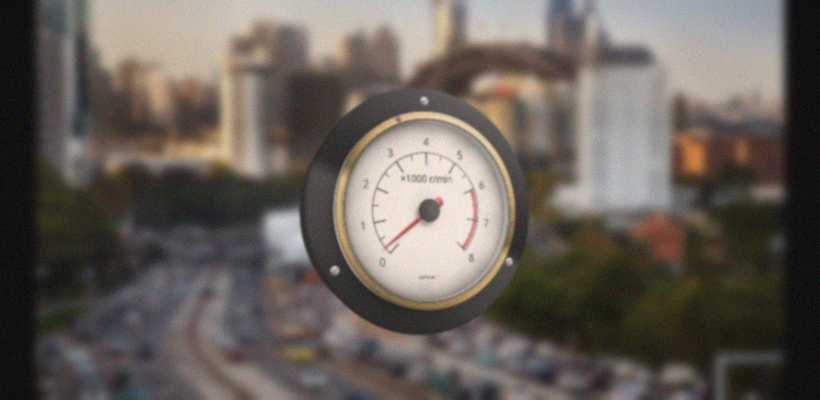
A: 250 rpm
